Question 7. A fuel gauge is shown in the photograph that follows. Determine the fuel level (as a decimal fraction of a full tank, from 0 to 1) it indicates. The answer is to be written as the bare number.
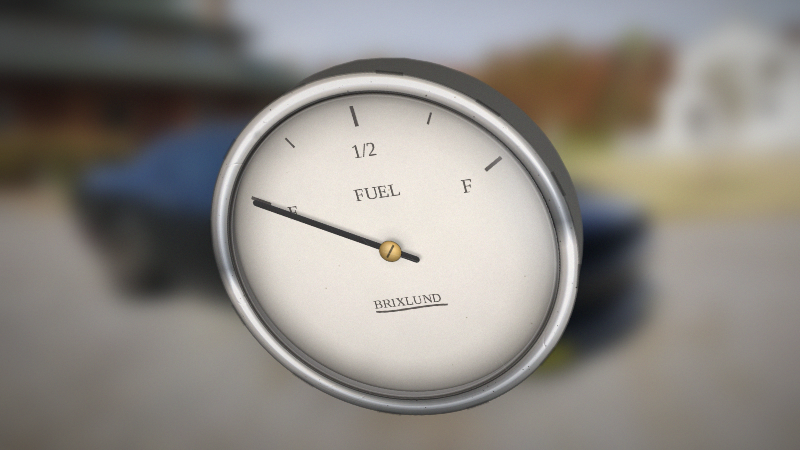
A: 0
